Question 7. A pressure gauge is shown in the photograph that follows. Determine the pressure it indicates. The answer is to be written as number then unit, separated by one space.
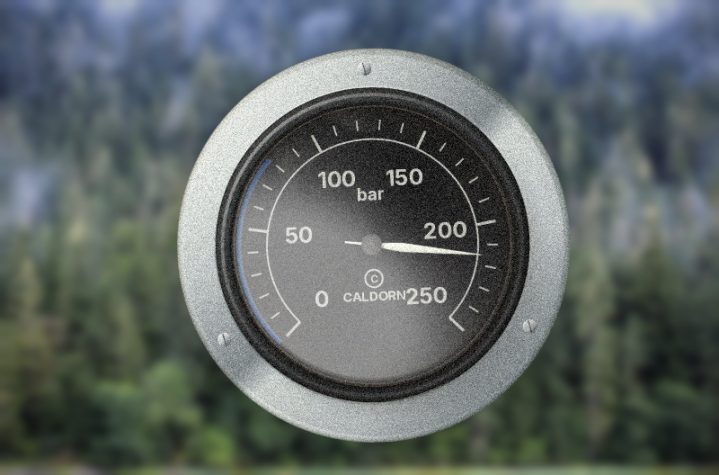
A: 215 bar
